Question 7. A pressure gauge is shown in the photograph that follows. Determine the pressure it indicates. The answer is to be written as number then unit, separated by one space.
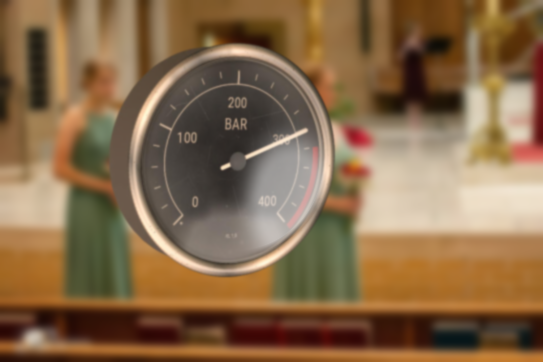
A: 300 bar
